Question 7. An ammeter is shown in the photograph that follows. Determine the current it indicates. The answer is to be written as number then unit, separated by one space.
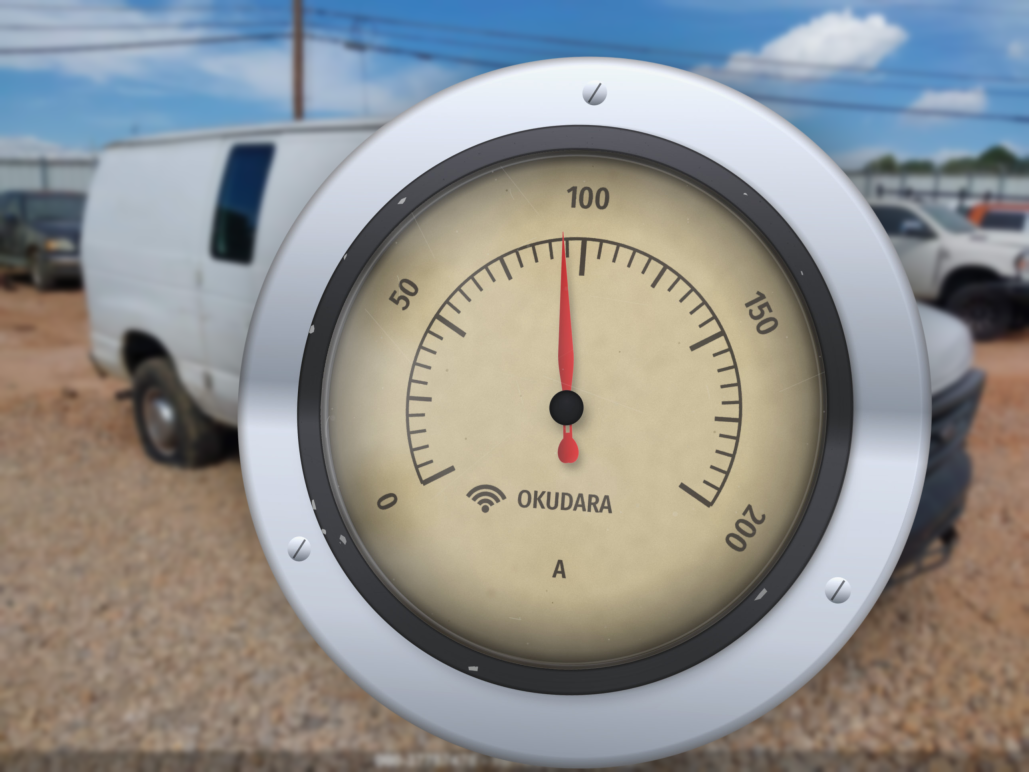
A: 95 A
